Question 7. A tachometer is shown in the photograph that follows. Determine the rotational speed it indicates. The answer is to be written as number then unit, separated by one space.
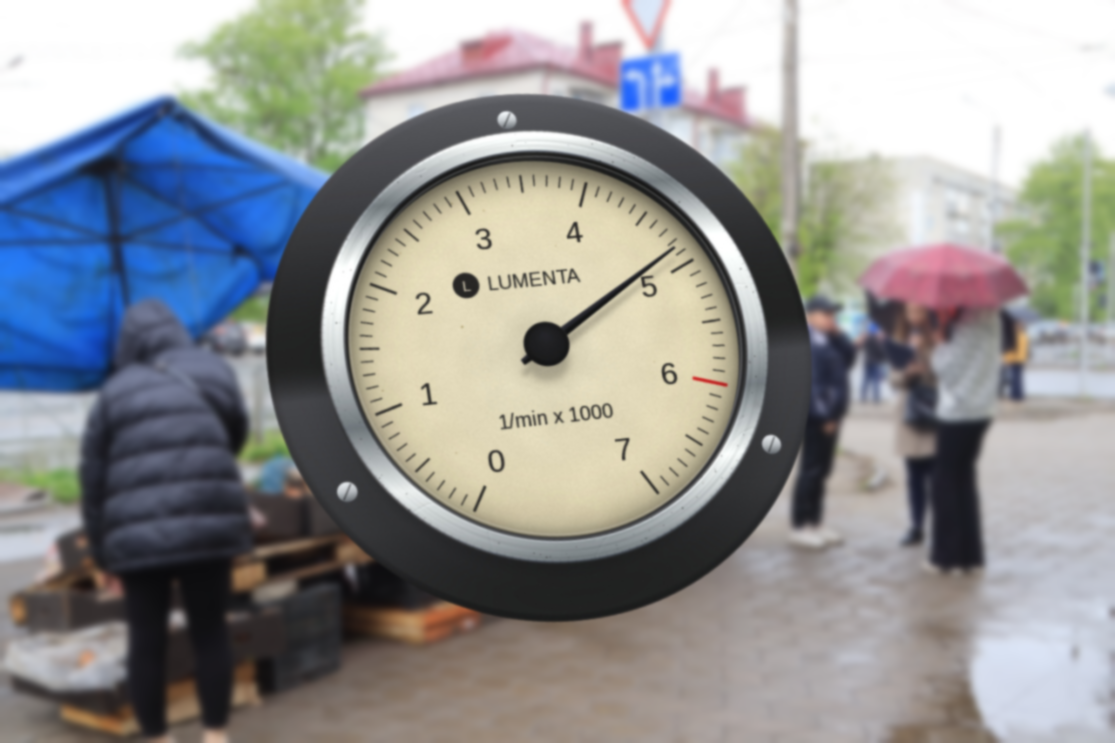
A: 4850 rpm
